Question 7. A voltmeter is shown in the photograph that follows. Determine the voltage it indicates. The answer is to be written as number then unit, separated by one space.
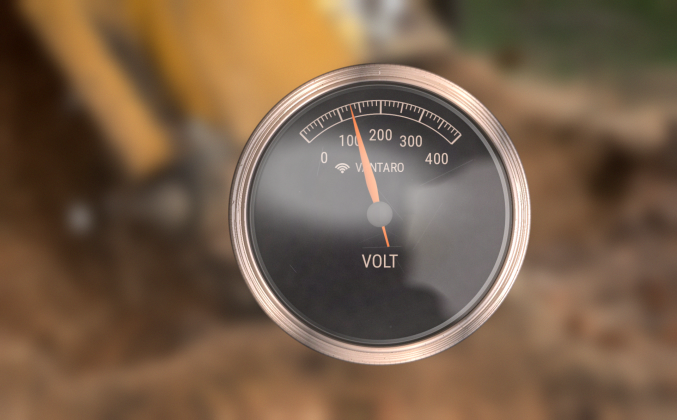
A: 130 V
